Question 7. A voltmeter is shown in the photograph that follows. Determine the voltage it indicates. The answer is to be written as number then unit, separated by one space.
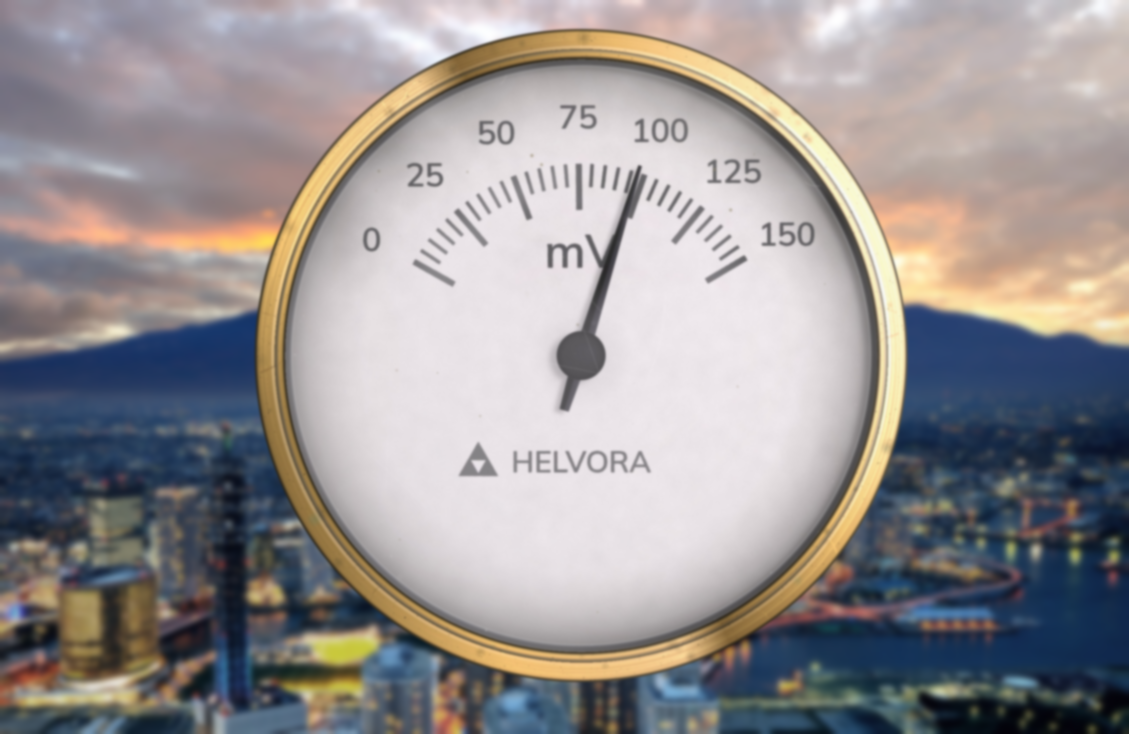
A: 97.5 mV
